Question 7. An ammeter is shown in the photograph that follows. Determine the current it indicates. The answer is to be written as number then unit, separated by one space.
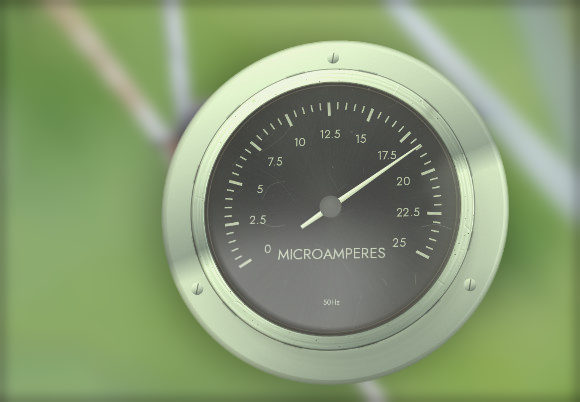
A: 18.5 µA
